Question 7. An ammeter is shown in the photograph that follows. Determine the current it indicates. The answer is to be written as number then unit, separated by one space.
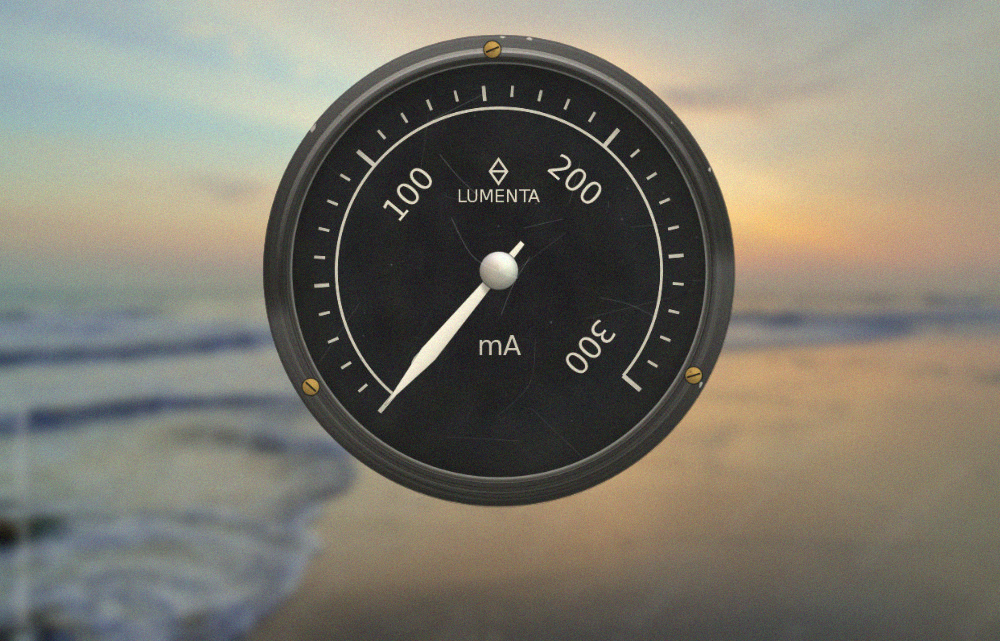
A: 0 mA
